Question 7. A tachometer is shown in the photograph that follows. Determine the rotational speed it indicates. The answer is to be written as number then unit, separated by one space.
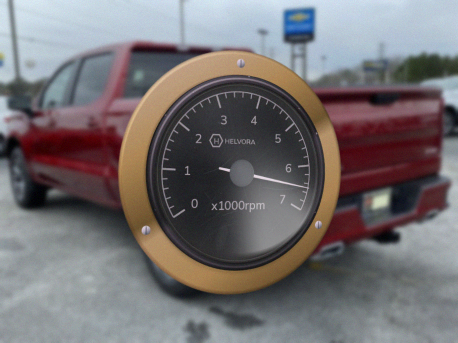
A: 6500 rpm
